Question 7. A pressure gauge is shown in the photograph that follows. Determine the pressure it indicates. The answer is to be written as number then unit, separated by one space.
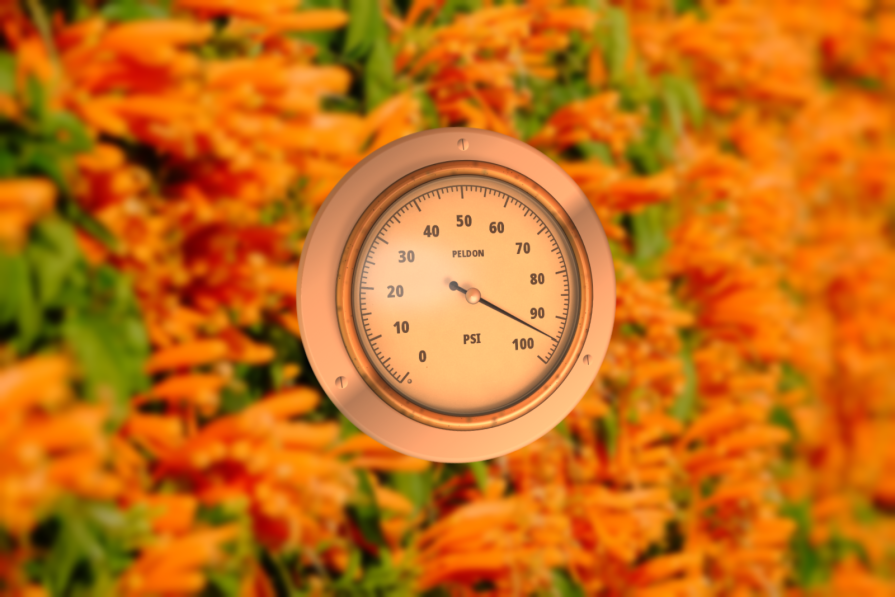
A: 95 psi
